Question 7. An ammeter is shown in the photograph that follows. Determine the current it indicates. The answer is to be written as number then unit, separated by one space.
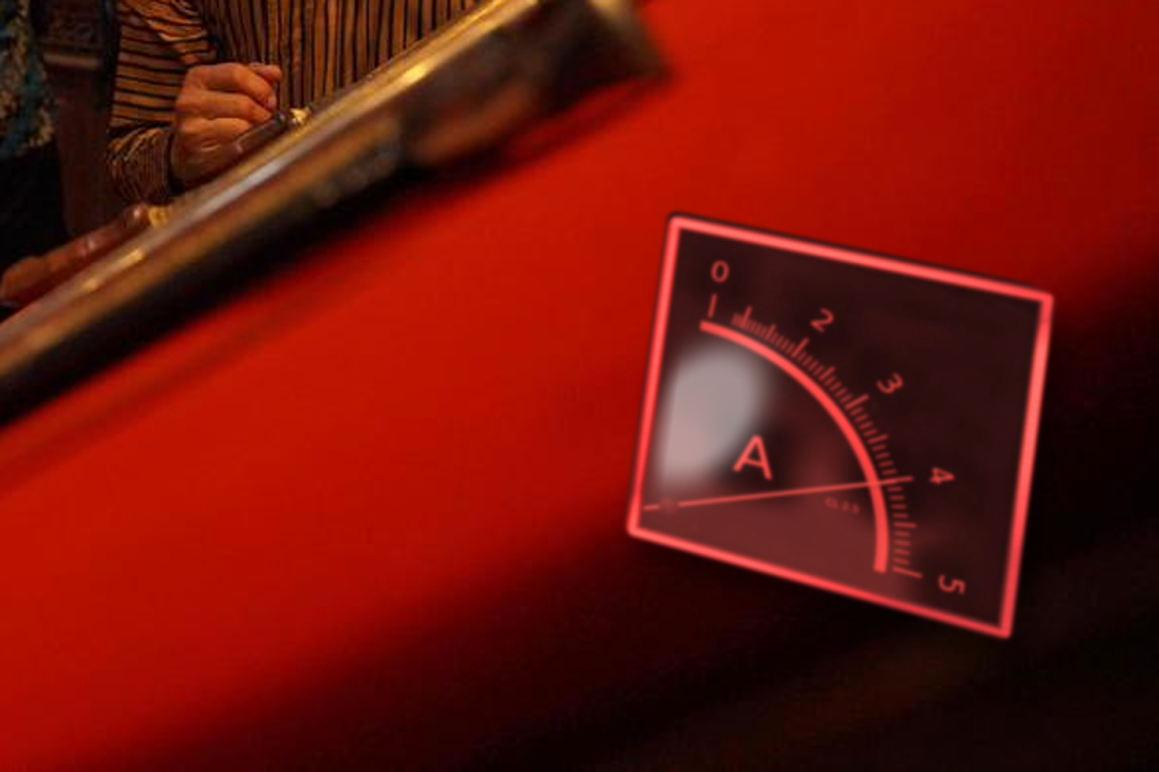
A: 4 A
